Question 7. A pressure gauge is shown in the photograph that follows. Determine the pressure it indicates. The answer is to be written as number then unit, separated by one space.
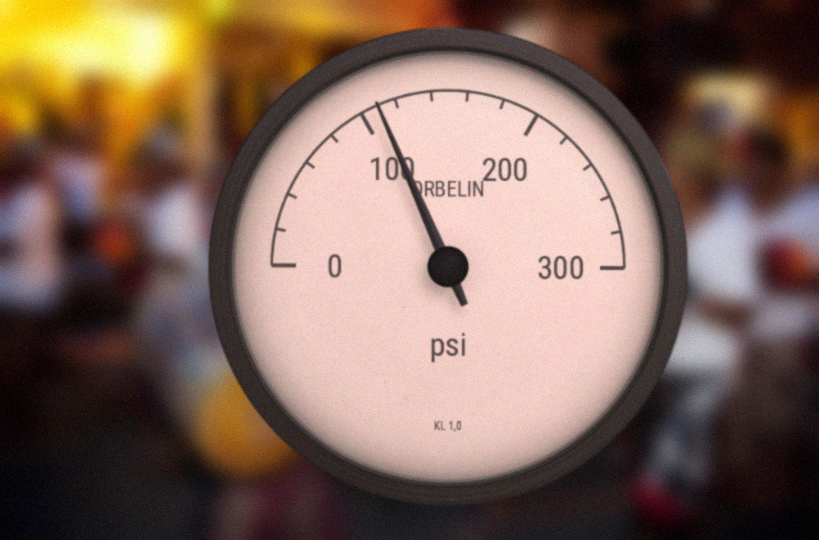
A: 110 psi
